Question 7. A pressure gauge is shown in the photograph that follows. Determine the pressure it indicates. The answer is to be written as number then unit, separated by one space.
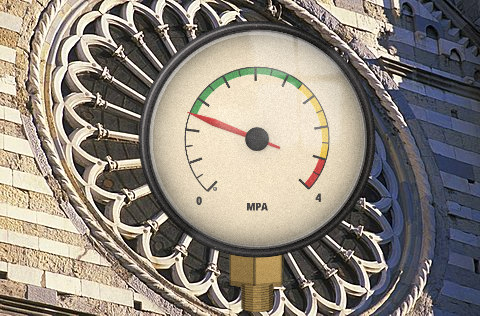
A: 1 MPa
